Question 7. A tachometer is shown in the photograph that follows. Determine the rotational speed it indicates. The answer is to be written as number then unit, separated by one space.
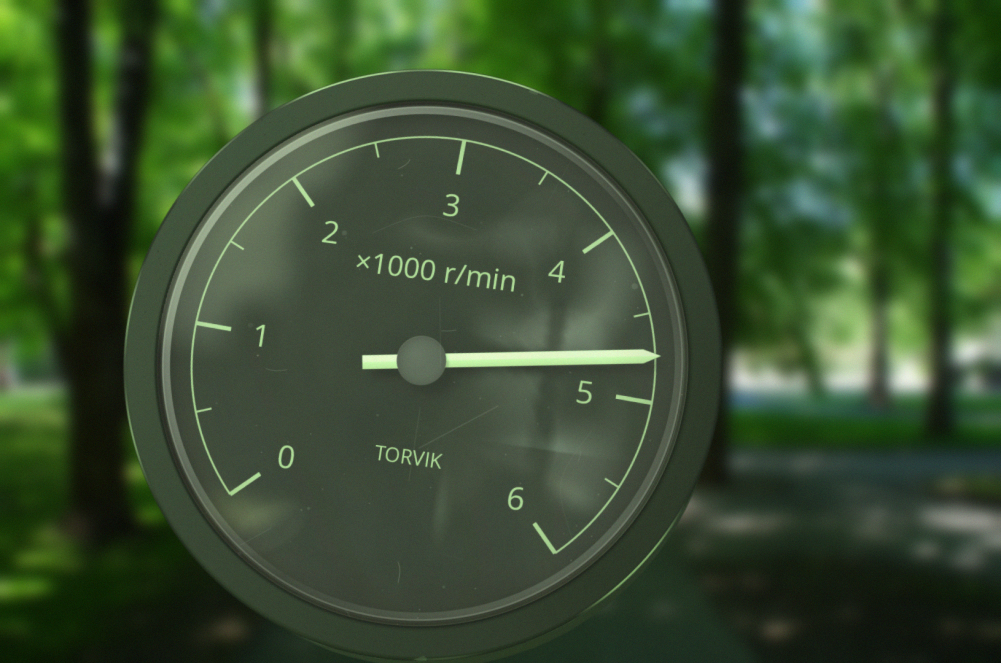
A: 4750 rpm
